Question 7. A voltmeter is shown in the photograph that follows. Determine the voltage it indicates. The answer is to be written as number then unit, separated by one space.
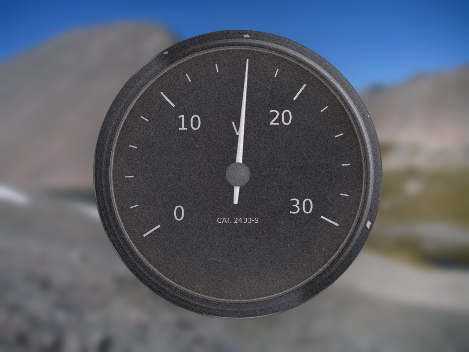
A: 16 V
